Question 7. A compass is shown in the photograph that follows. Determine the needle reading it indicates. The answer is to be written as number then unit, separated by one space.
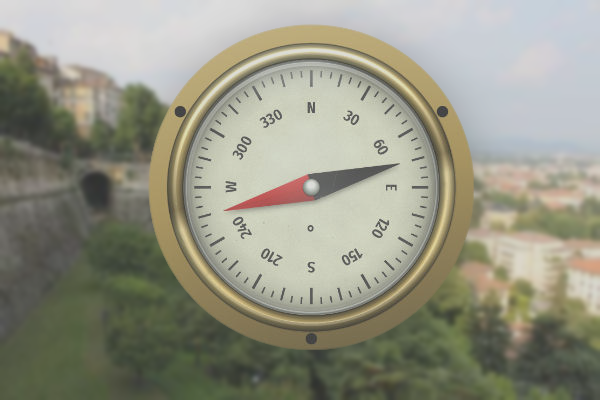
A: 255 °
